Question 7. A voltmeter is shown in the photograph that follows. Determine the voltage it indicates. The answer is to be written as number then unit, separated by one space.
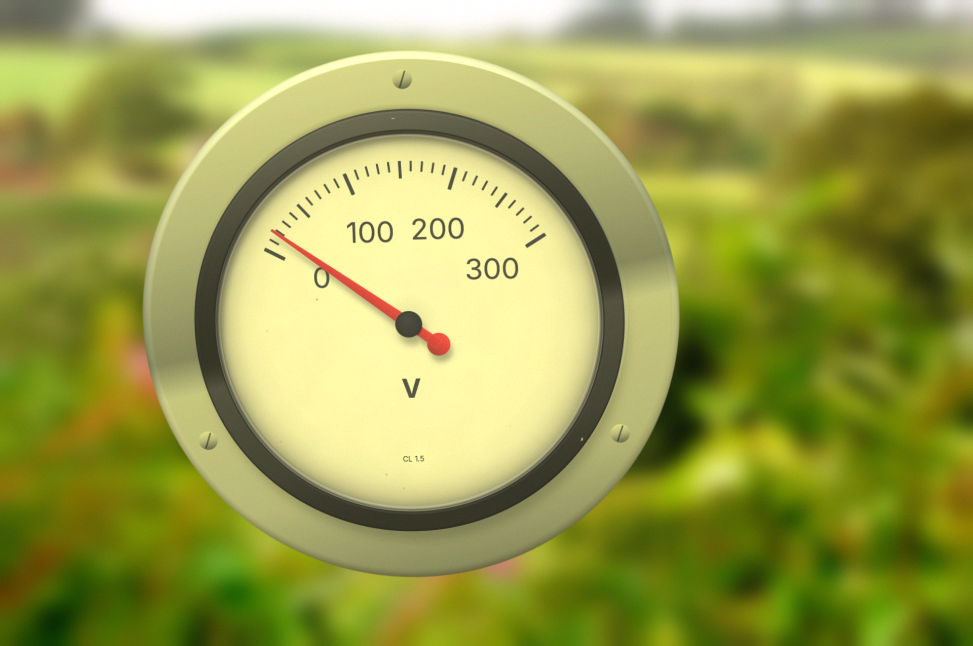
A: 20 V
